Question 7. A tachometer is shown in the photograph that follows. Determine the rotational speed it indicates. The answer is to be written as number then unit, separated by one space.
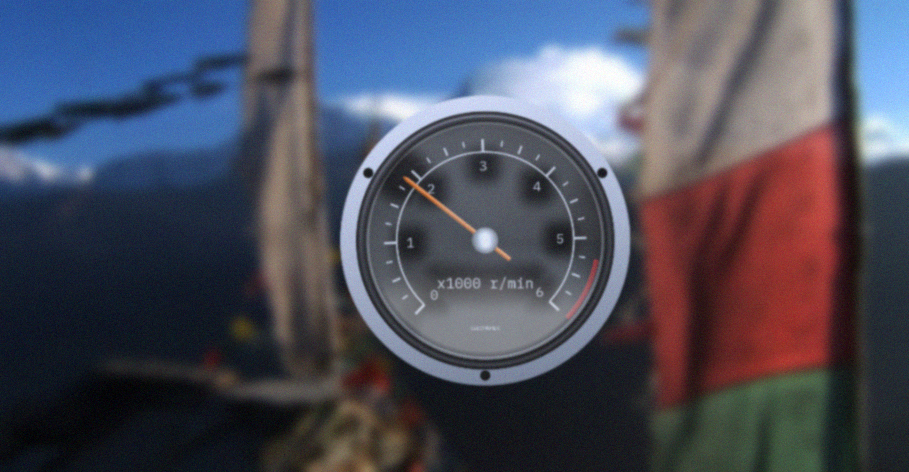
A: 1875 rpm
